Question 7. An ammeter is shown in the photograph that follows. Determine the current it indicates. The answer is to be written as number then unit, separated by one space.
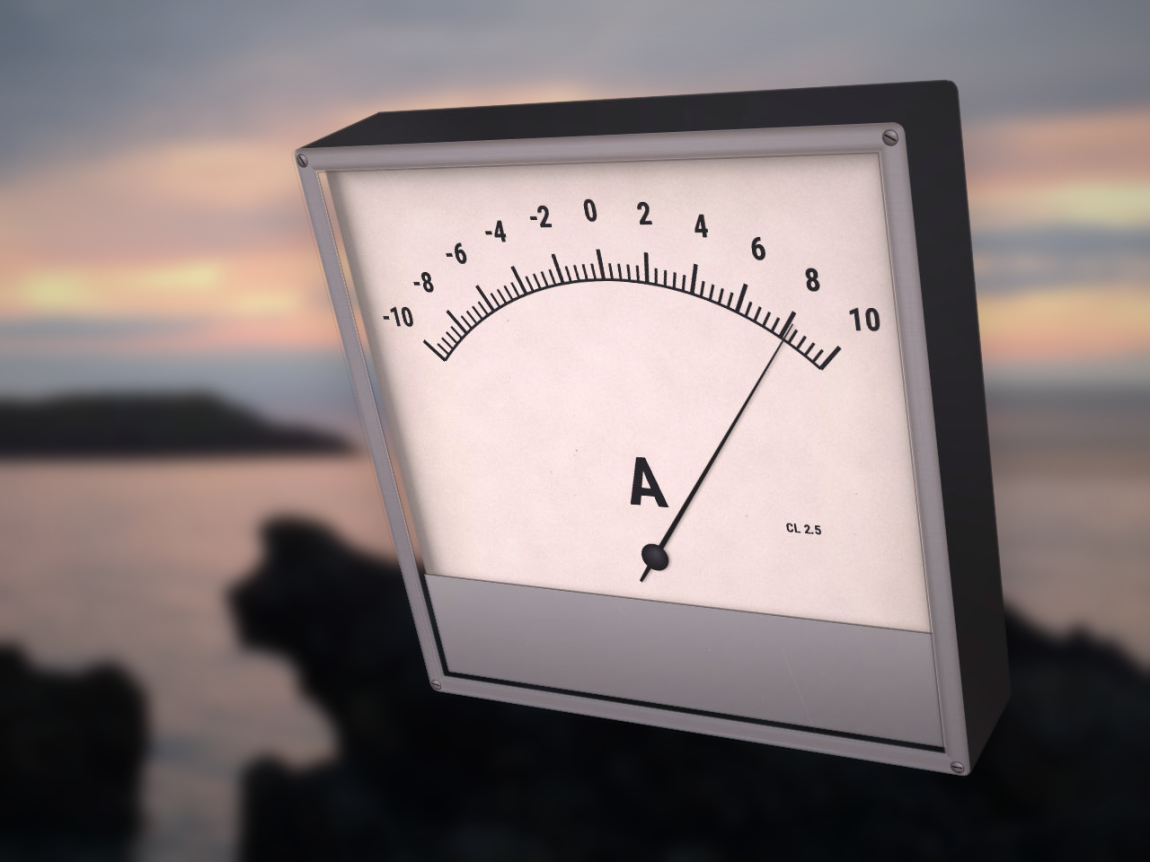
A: 8.2 A
